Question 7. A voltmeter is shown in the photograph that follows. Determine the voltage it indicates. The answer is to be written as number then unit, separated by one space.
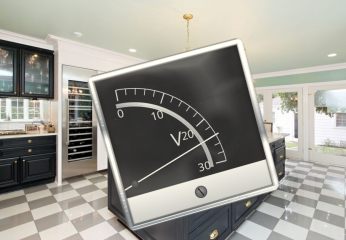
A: 24 V
